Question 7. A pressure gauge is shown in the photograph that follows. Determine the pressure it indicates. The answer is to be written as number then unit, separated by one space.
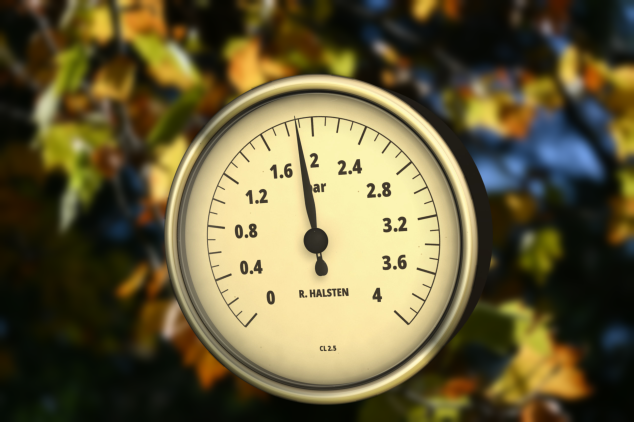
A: 1.9 bar
